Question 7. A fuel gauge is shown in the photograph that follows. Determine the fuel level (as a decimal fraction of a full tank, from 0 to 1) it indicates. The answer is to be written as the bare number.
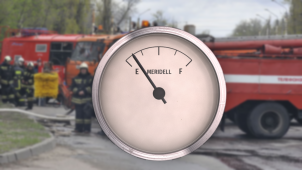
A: 0.125
